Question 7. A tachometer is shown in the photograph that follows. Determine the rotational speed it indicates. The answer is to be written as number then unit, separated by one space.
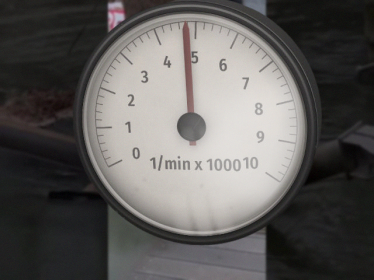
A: 4800 rpm
